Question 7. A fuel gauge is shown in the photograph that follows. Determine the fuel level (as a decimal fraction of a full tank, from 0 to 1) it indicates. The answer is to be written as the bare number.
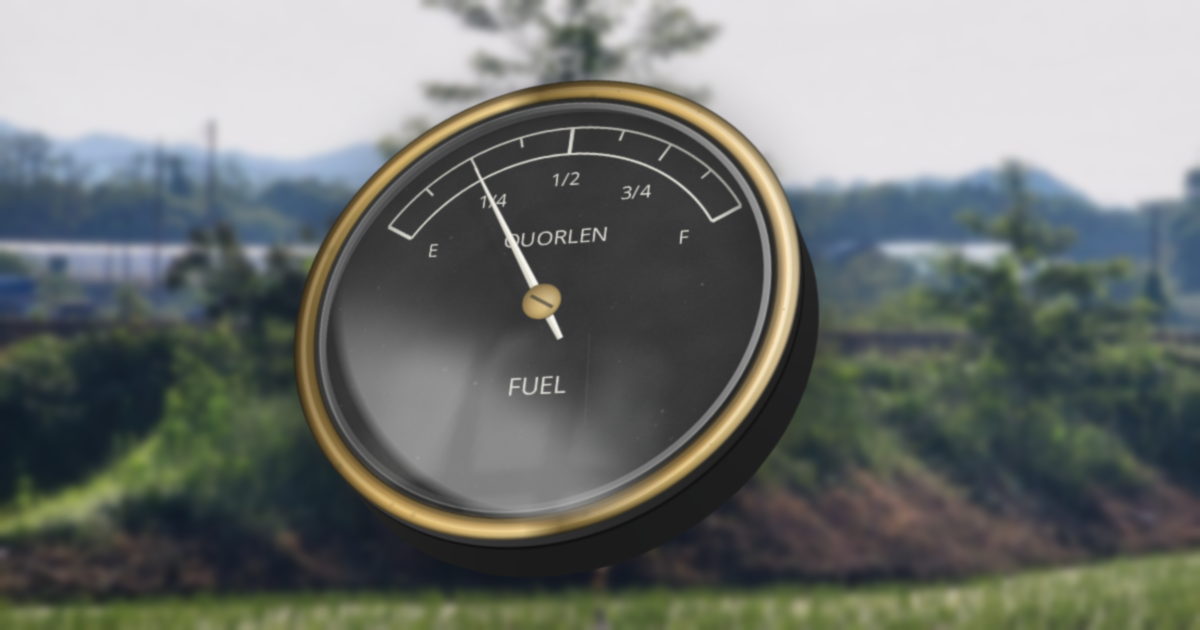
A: 0.25
